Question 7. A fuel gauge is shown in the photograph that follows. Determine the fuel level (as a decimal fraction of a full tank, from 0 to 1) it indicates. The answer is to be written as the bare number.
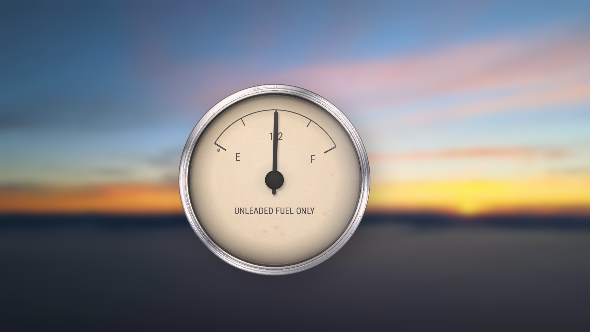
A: 0.5
